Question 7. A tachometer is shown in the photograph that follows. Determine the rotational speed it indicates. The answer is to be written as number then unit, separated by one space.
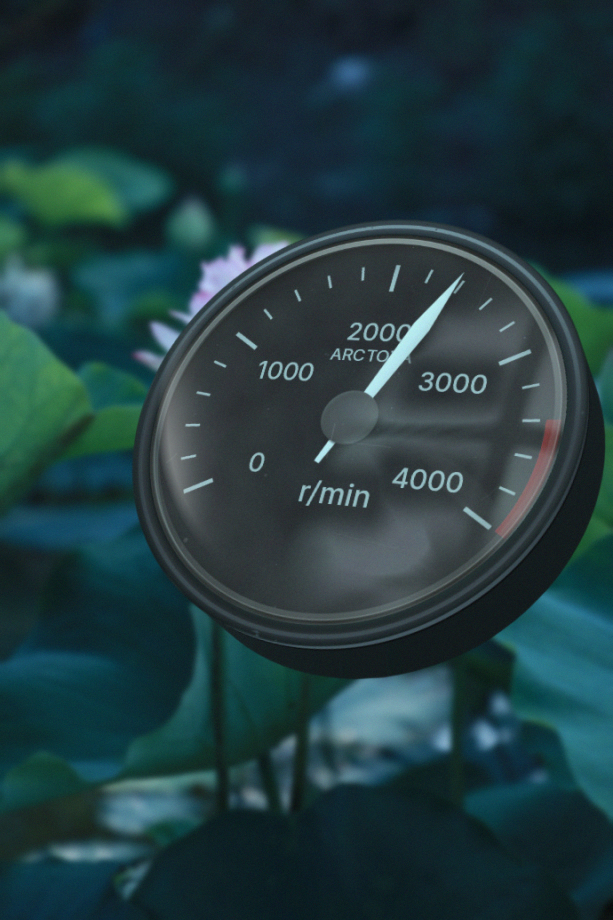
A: 2400 rpm
